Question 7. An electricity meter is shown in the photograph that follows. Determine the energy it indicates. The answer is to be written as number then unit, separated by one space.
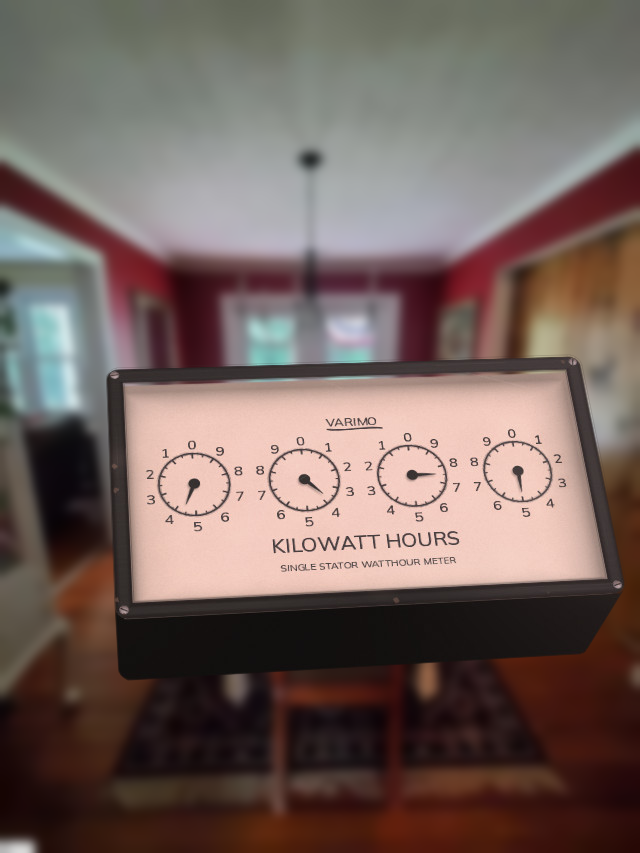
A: 4375 kWh
